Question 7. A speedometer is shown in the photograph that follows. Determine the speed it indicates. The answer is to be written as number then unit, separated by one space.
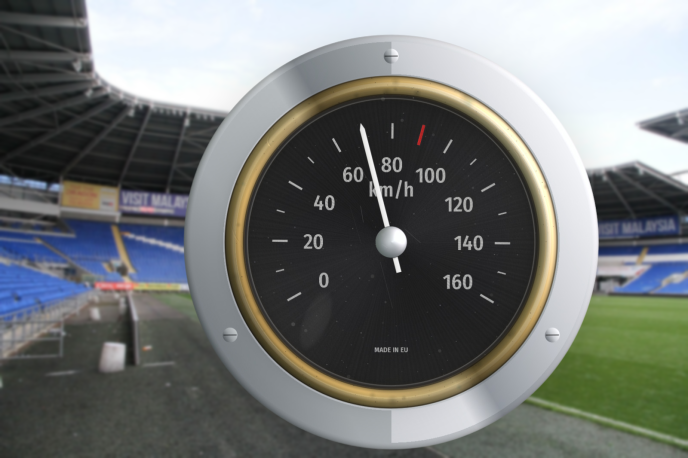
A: 70 km/h
